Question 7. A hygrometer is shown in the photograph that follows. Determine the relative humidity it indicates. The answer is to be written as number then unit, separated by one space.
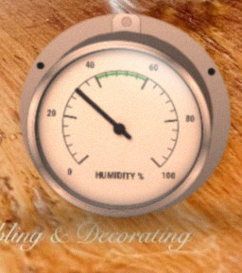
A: 32 %
